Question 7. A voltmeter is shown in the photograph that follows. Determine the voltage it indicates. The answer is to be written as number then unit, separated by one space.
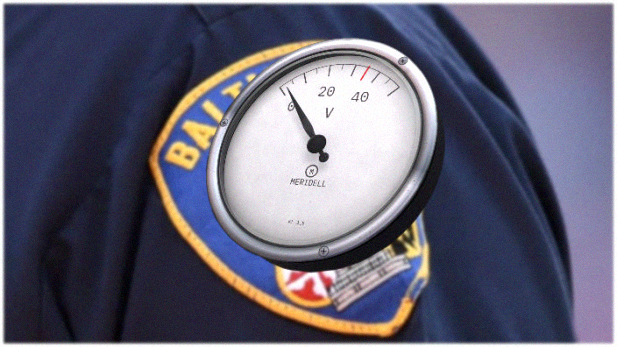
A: 2.5 V
